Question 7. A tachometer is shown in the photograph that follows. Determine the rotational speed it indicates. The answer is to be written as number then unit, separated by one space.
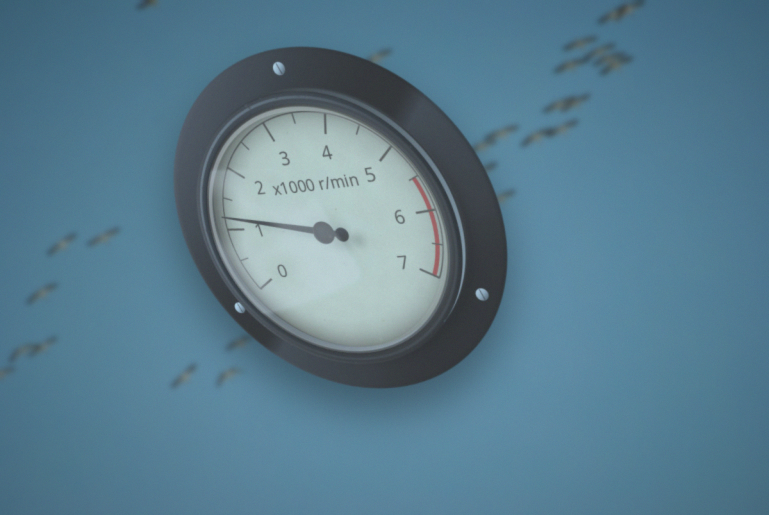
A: 1250 rpm
